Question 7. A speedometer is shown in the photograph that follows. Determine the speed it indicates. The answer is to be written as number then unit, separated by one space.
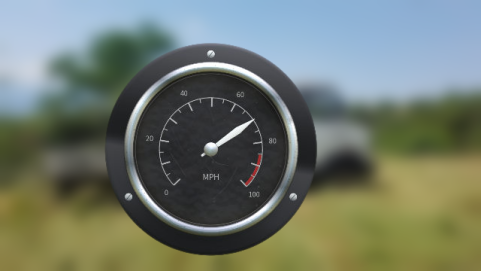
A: 70 mph
